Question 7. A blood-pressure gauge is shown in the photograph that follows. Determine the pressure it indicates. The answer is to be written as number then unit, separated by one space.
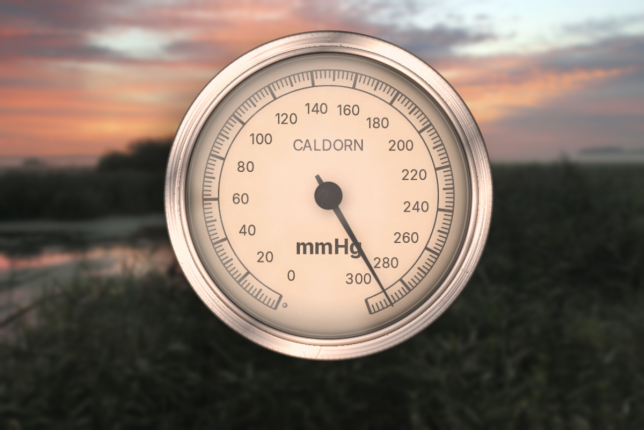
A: 290 mmHg
